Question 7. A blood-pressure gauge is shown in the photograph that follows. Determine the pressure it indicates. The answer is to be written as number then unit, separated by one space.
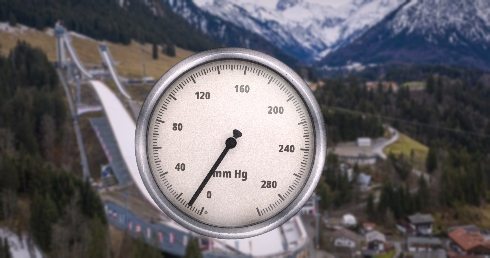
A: 10 mmHg
